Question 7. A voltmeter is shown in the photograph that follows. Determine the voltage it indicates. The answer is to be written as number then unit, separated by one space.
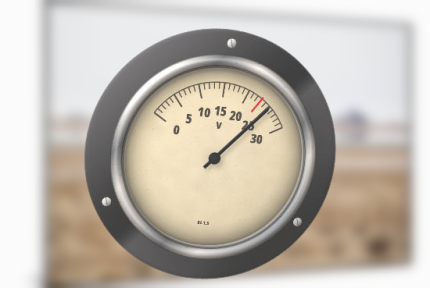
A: 25 V
